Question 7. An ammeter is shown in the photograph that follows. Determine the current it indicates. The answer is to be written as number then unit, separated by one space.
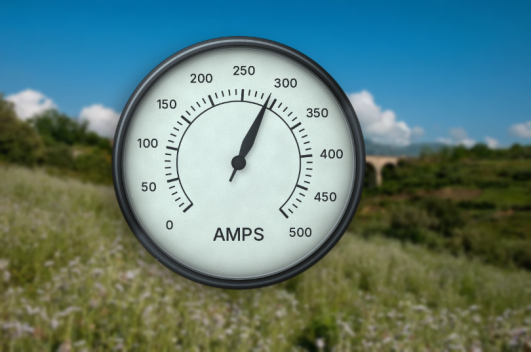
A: 290 A
